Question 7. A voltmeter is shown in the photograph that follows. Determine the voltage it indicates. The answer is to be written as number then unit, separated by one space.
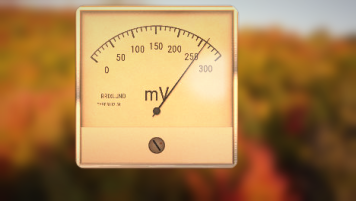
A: 260 mV
